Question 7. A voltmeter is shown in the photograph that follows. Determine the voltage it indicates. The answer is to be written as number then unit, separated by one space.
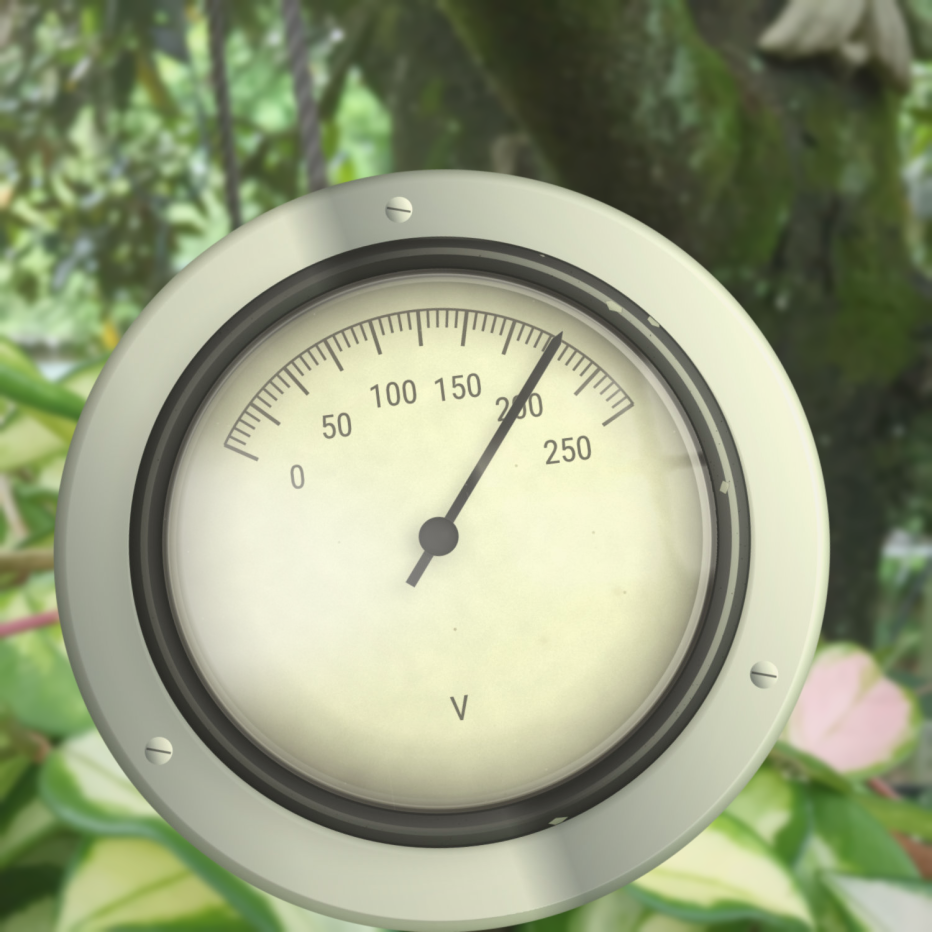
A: 200 V
